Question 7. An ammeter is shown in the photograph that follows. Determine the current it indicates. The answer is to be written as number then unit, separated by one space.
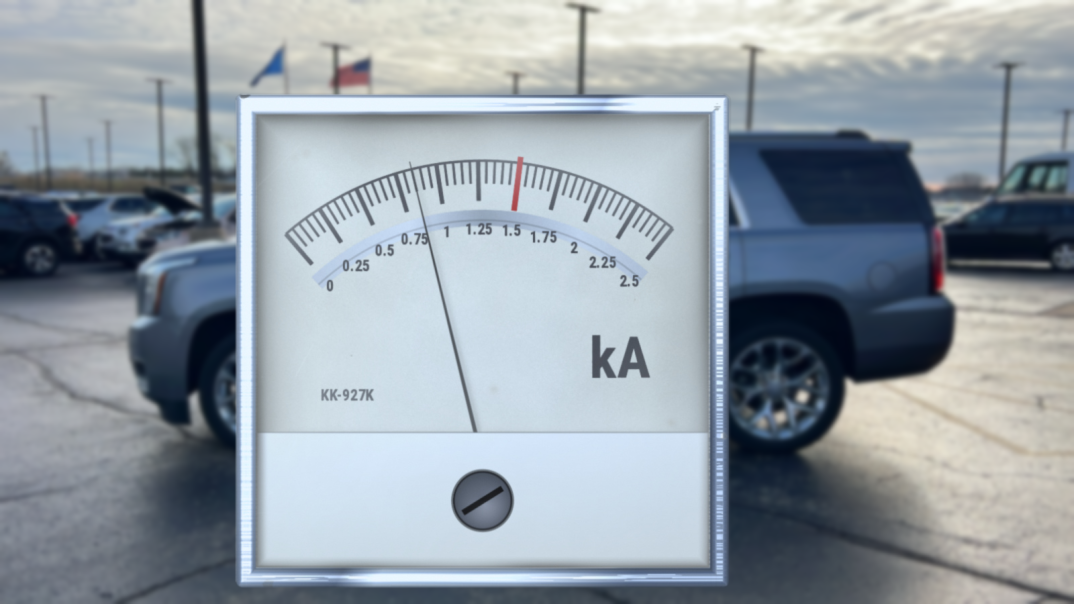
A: 0.85 kA
